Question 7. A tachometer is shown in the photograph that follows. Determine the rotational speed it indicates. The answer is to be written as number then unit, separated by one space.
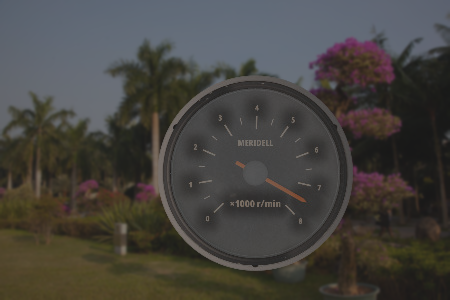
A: 7500 rpm
